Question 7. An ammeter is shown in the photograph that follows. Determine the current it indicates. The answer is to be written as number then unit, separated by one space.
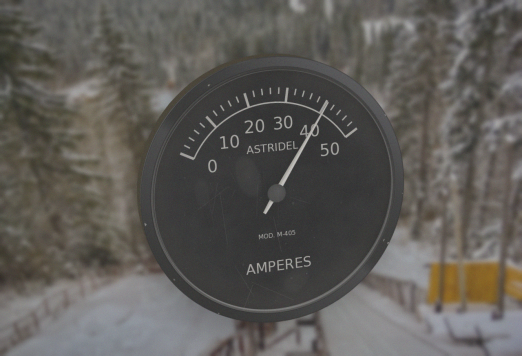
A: 40 A
